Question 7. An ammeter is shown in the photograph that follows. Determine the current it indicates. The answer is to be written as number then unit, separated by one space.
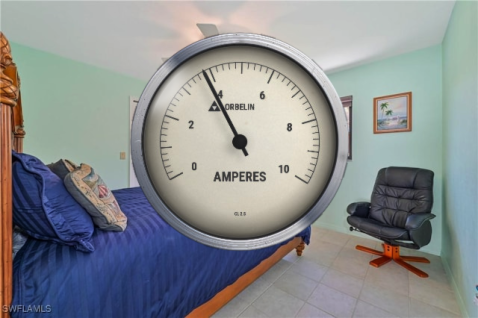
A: 3.8 A
